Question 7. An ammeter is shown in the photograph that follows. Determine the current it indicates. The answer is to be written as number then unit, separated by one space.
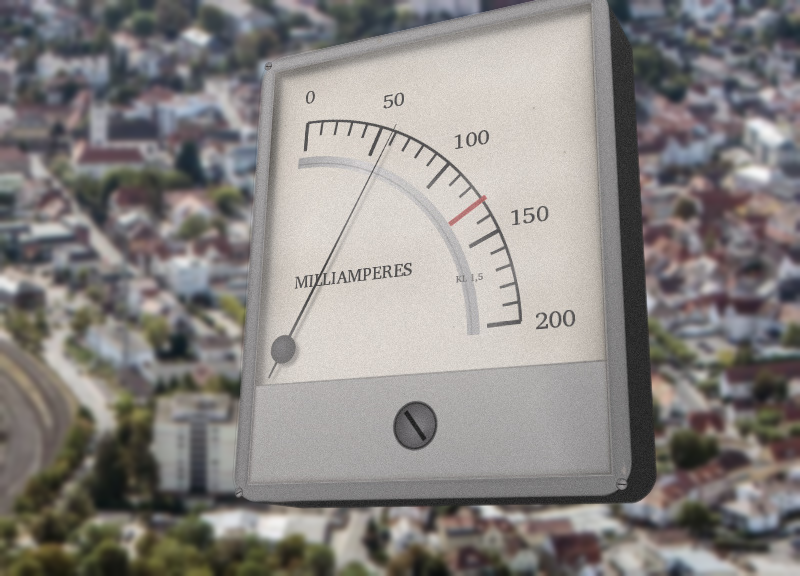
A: 60 mA
